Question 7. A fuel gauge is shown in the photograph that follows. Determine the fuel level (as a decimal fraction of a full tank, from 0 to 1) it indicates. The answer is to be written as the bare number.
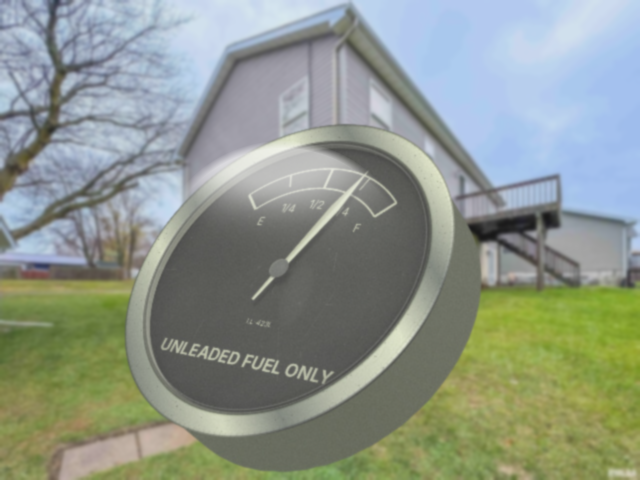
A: 0.75
